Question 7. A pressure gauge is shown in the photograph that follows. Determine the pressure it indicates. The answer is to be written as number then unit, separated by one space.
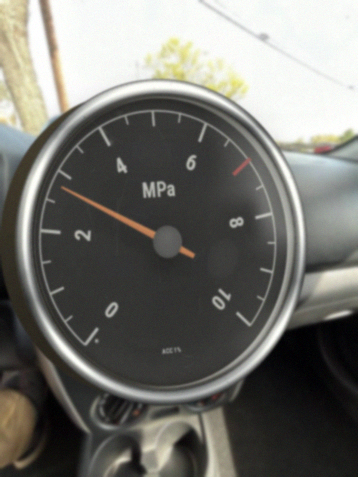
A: 2.75 MPa
